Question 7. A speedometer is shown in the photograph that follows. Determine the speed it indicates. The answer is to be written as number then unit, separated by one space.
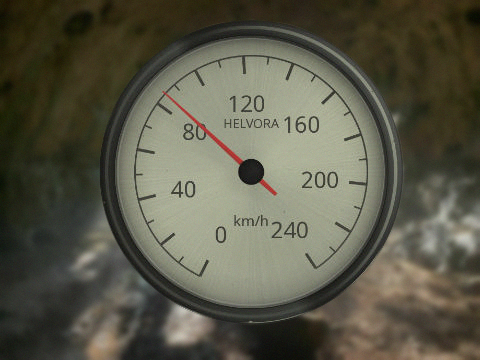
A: 85 km/h
